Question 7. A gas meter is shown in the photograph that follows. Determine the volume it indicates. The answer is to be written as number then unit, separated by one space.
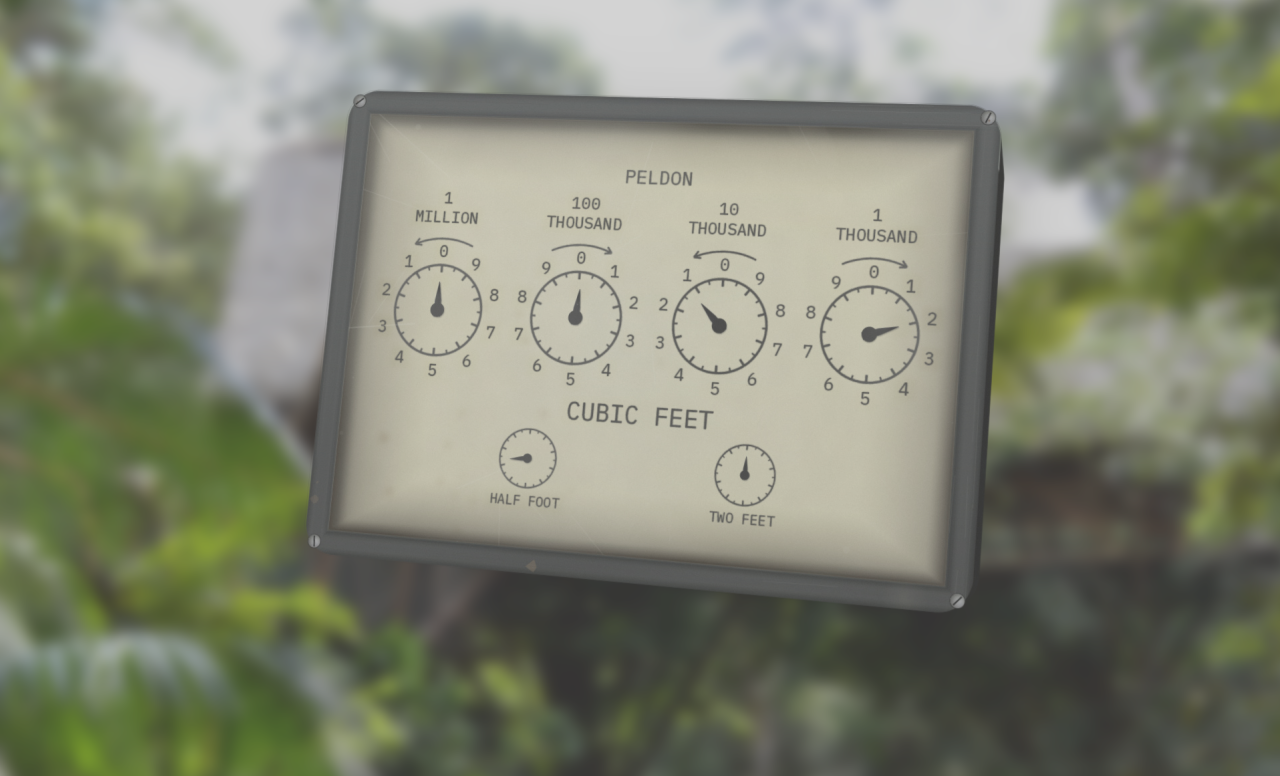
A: 1200 ft³
